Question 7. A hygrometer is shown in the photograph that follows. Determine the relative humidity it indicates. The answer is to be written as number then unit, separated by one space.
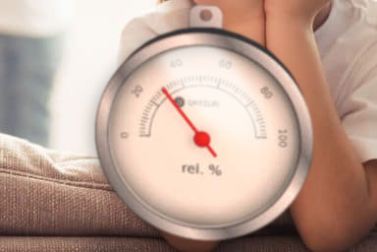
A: 30 %
